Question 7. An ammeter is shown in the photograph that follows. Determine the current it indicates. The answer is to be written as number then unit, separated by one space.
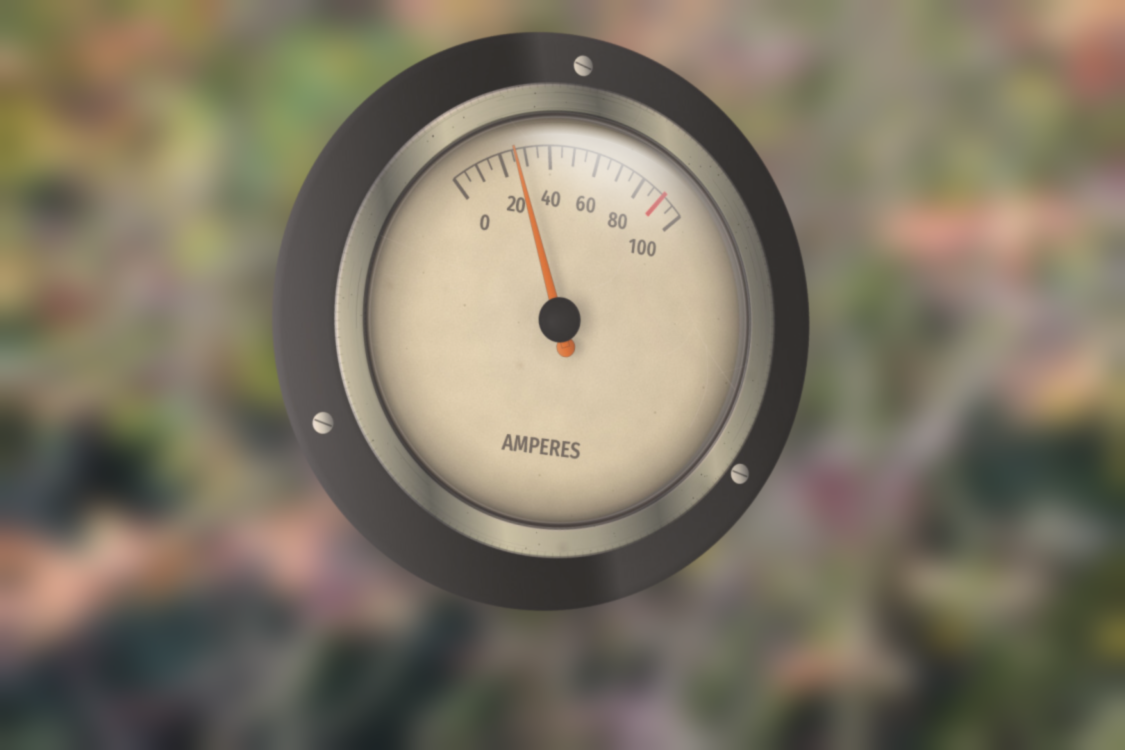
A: 25 A
